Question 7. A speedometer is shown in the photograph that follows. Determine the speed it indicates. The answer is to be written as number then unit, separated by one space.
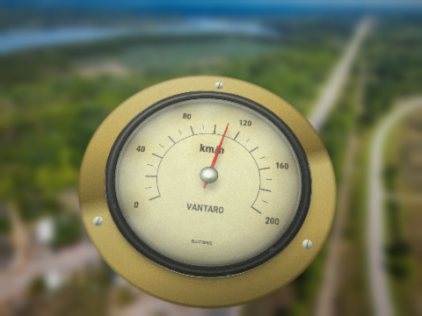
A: 110 km/h
